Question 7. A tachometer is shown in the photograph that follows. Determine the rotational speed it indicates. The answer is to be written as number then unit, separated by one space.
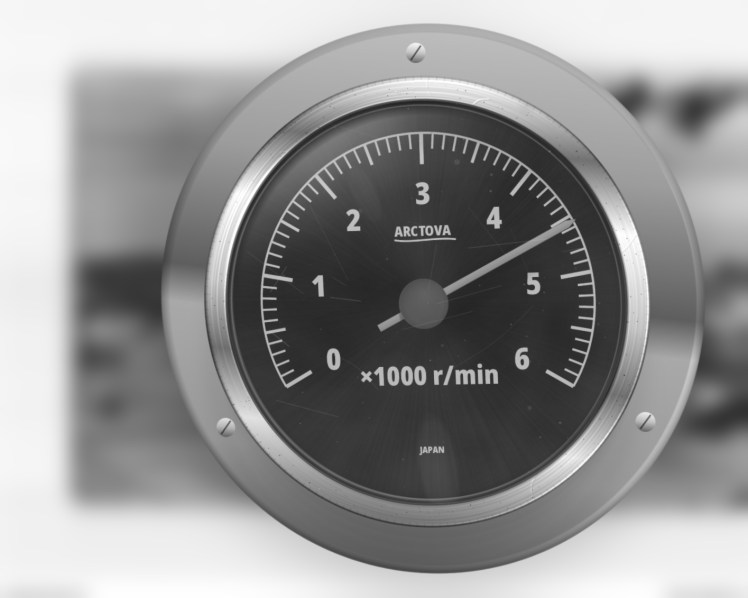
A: 4550 rpm
